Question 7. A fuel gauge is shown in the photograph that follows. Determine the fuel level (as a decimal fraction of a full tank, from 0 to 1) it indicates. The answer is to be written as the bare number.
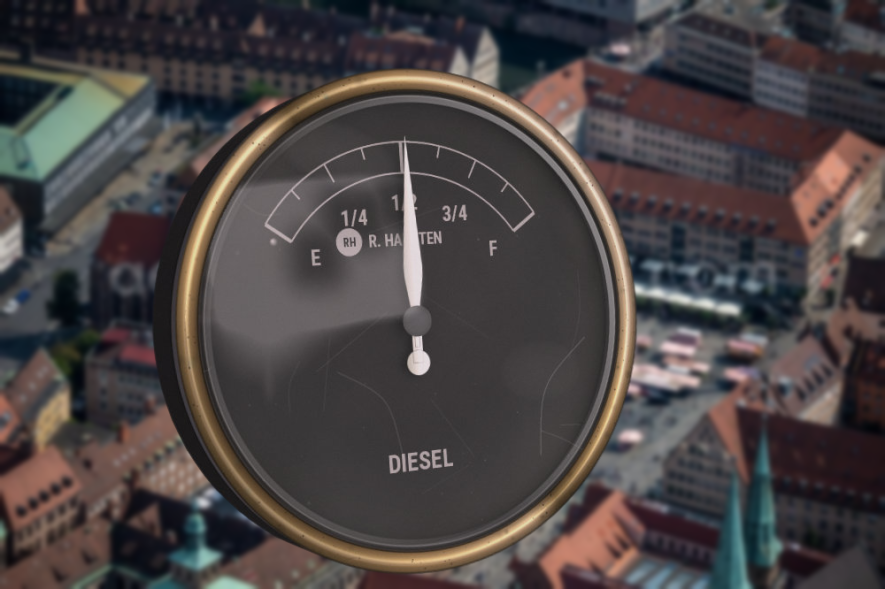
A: 0.5
